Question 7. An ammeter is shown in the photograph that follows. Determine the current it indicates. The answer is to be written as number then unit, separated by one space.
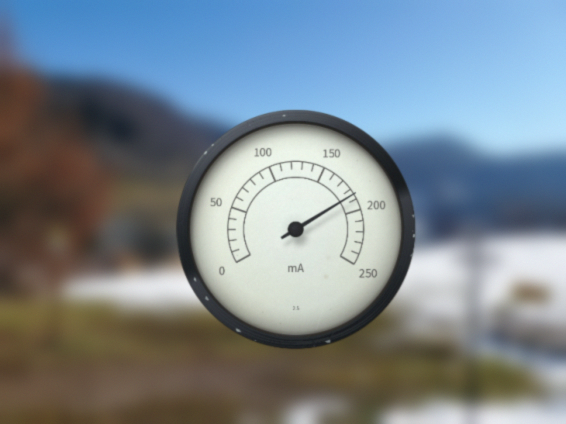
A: 185 mA
